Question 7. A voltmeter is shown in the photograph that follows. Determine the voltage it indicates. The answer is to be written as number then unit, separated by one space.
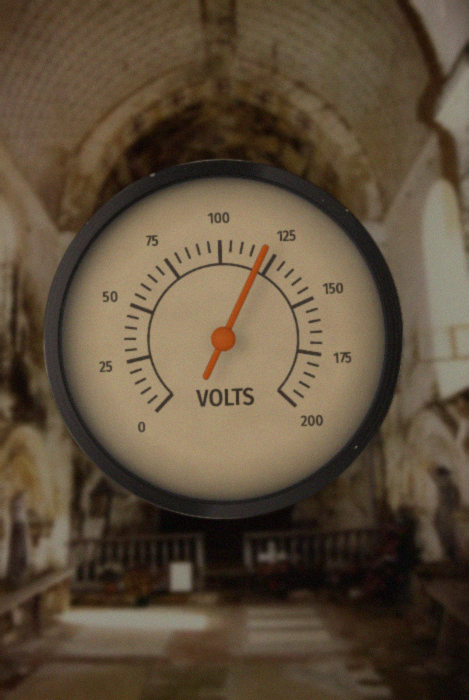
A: 120 V
